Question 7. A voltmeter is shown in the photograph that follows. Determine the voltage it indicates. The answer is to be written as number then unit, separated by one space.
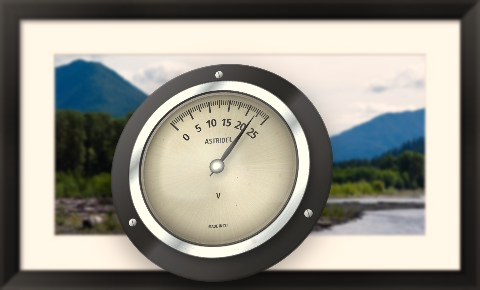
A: 22.5 V
